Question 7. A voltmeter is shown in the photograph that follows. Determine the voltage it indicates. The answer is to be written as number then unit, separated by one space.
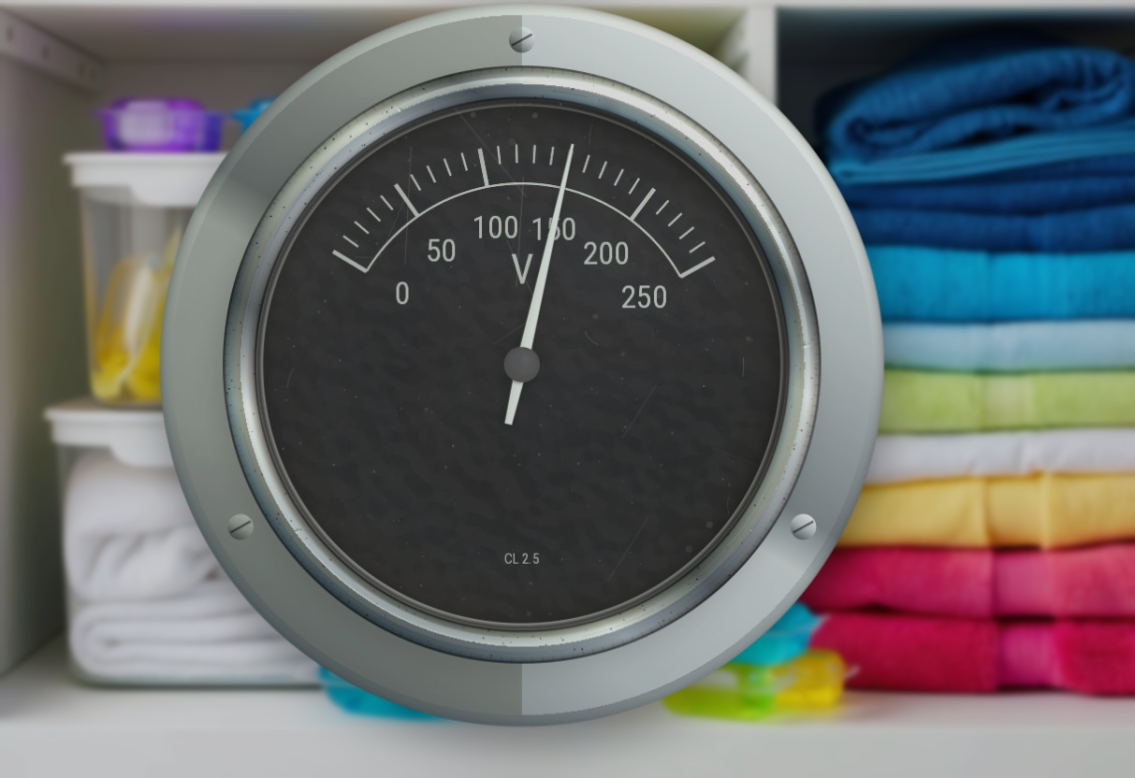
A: 150 V
